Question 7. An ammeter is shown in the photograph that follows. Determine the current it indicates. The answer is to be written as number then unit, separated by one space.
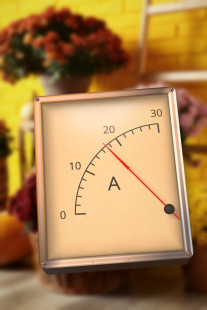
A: 17 A
